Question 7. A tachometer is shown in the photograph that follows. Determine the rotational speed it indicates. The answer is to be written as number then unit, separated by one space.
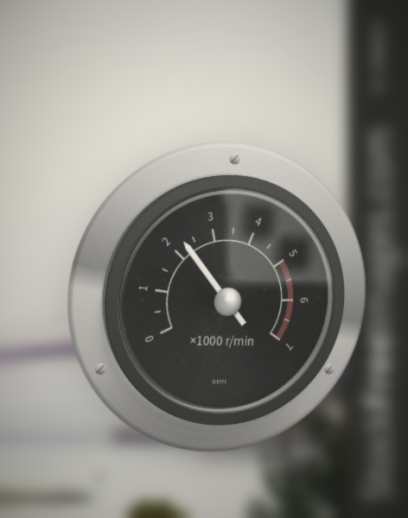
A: 2250 rpm
